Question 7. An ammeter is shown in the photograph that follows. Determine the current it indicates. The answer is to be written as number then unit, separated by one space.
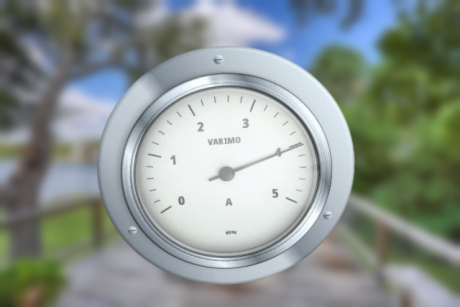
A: 4 A
